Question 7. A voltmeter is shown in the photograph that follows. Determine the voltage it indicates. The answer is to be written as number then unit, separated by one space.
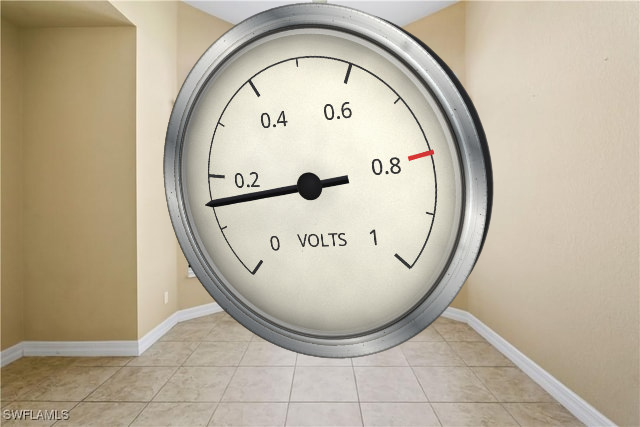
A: 0.15 V
